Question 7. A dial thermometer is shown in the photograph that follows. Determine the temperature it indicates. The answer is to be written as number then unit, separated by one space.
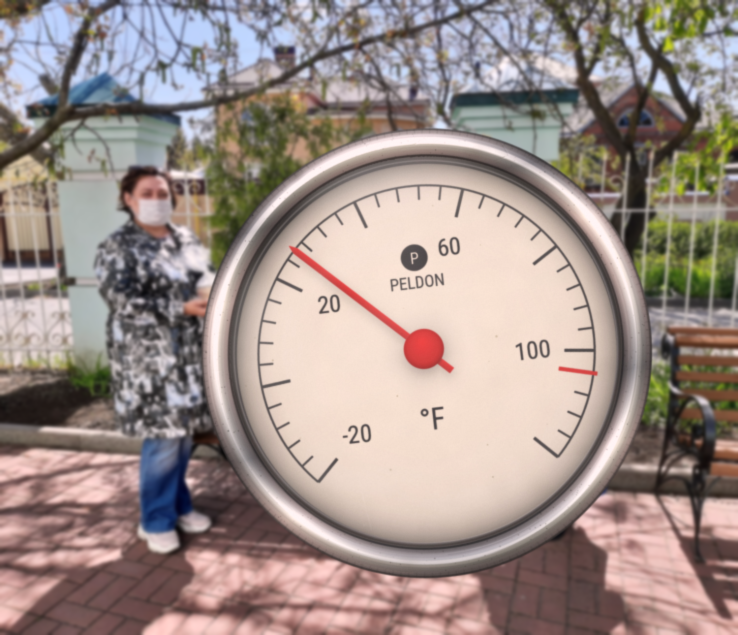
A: 26 °F
